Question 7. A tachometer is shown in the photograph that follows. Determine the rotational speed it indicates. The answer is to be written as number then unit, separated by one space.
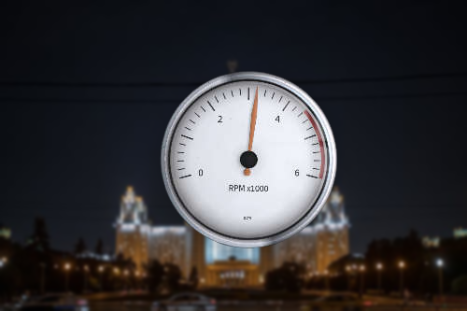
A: 3200 rpm
